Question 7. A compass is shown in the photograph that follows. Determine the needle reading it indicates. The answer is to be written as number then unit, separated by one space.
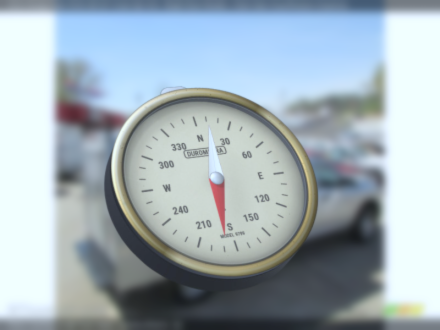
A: 190 °
